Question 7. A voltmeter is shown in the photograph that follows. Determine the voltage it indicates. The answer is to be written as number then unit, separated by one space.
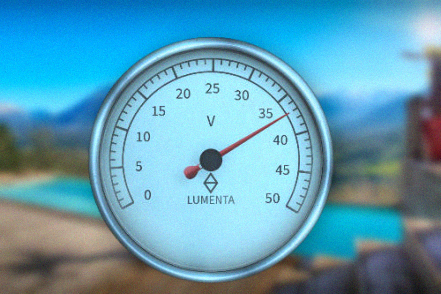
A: 37 V
